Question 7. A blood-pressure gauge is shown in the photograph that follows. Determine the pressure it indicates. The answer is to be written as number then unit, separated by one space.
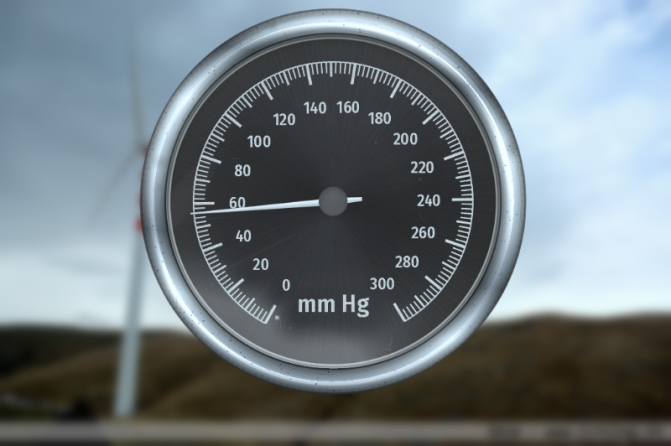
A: 56 mmHg
